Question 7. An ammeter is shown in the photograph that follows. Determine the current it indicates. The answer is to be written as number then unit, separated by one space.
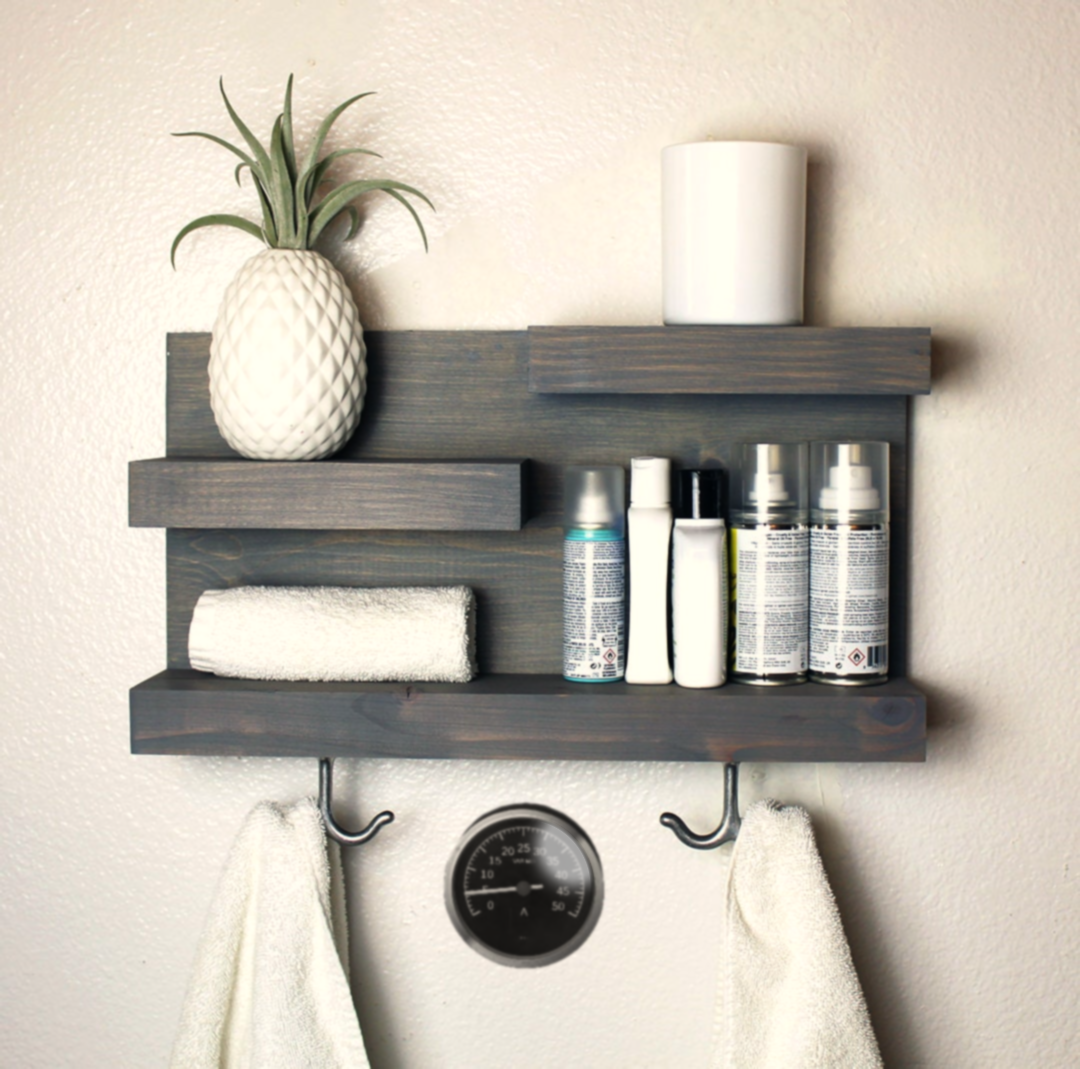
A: 5 A
